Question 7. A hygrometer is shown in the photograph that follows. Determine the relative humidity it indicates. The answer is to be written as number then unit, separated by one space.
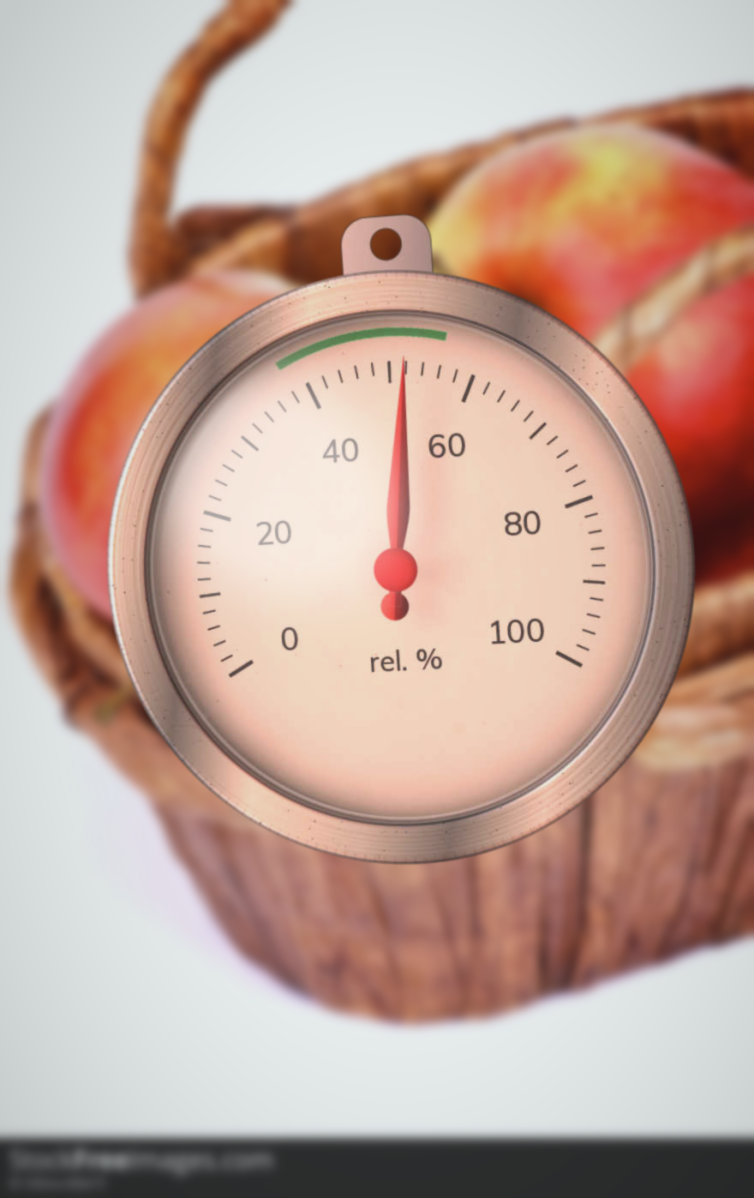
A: 52 %
